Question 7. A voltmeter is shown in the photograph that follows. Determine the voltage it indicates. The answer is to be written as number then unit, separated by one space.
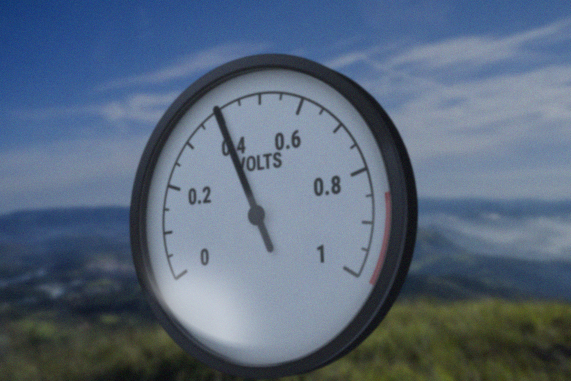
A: 0.4 V
